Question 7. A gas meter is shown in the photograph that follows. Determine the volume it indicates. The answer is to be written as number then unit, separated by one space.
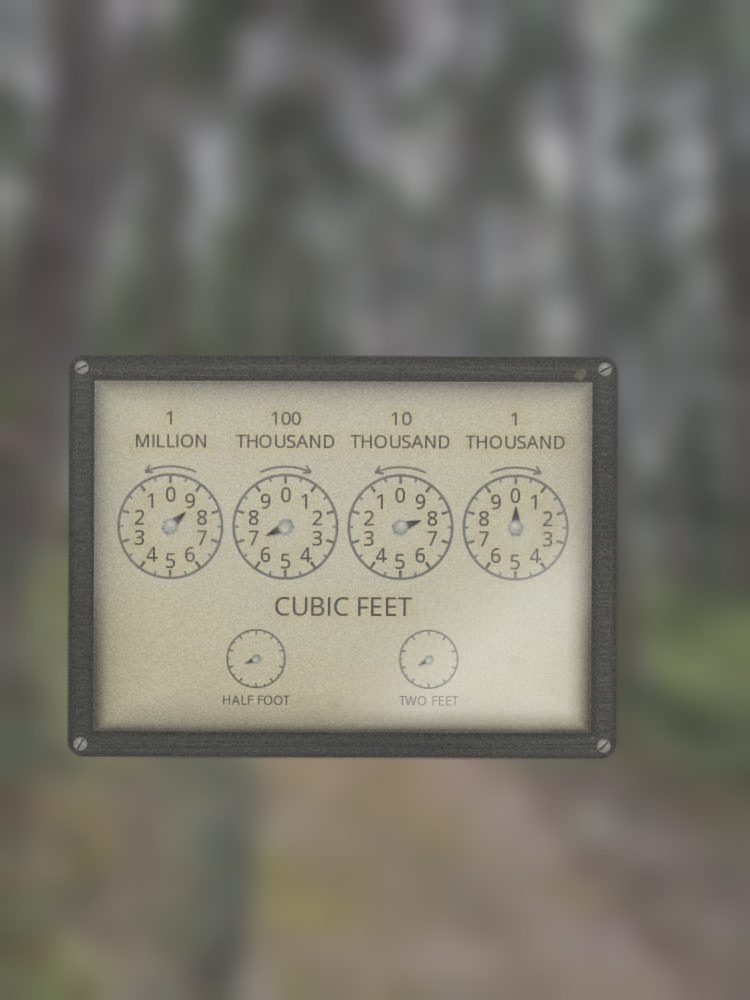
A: 868000 ft³
